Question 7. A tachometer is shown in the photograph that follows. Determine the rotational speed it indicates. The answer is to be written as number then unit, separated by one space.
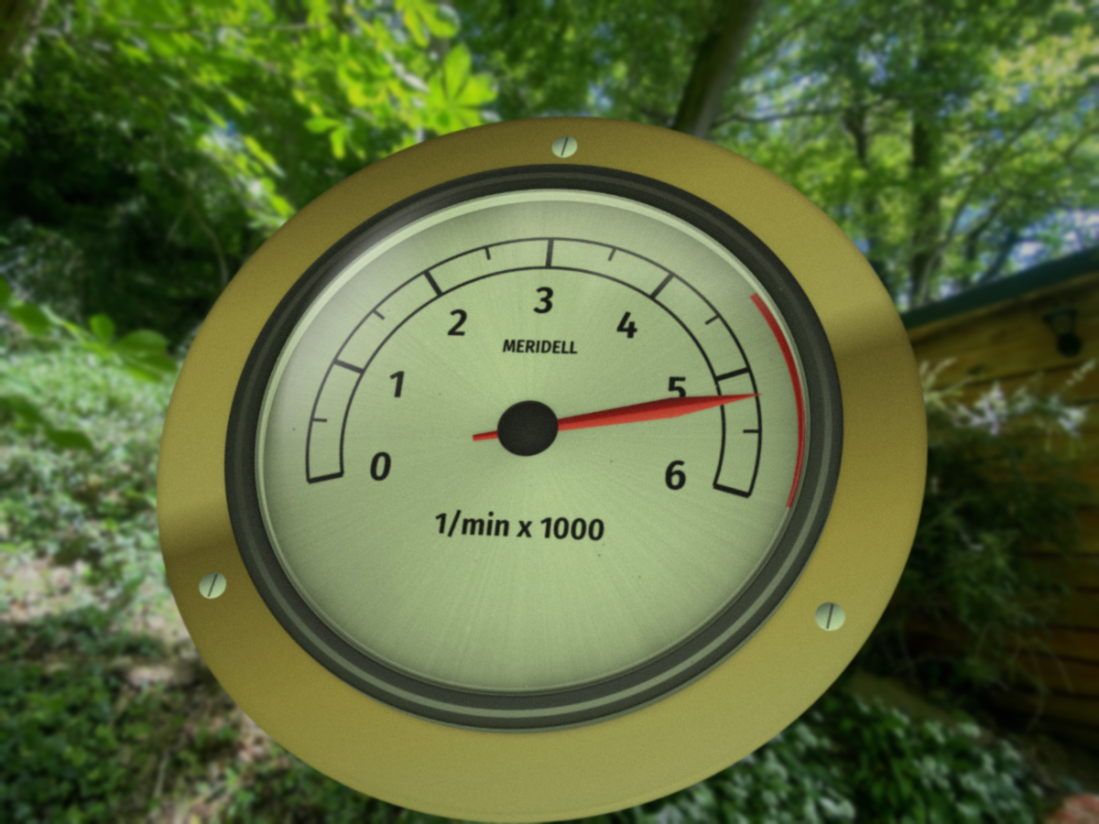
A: 5250 rpm
